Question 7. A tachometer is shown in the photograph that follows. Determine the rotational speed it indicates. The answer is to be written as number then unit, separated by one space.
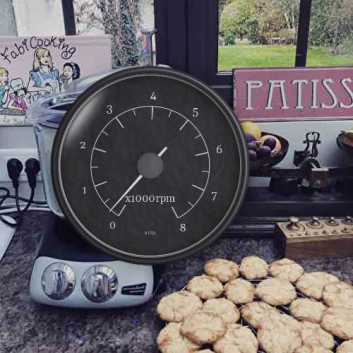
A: 250 rpm
